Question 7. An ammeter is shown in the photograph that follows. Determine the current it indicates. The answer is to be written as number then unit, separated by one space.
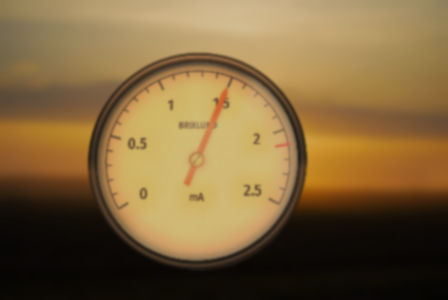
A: 1.5 mA
